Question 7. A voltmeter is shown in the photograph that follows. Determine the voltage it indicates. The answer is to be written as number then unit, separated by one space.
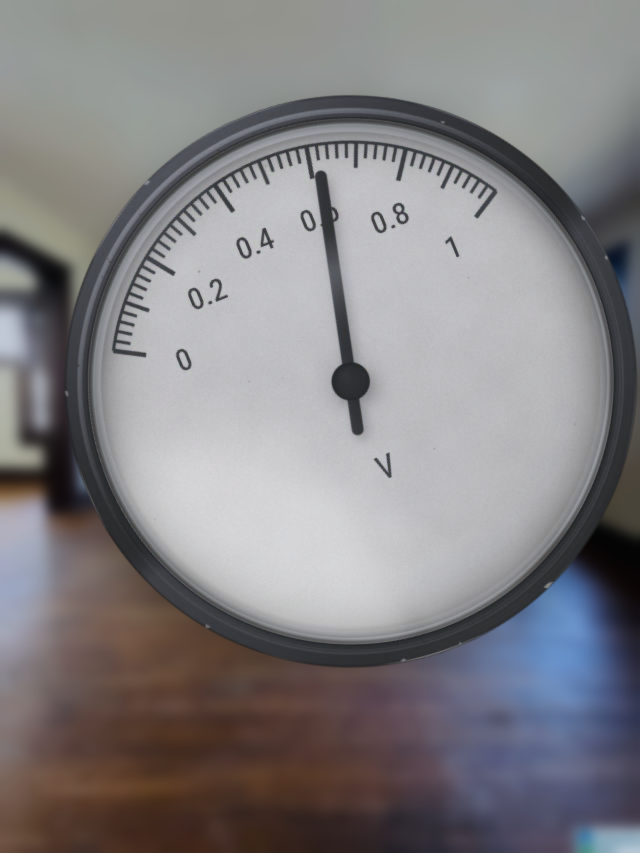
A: 0.62 V
